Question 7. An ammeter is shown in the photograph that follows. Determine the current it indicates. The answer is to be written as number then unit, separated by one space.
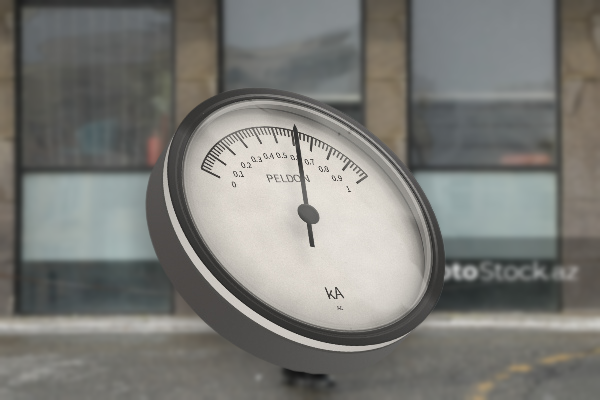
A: 0.6 kA
